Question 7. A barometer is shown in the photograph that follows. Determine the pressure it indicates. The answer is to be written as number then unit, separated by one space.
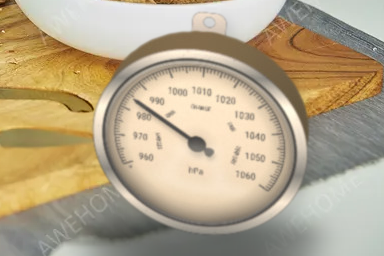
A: 985 hPa
